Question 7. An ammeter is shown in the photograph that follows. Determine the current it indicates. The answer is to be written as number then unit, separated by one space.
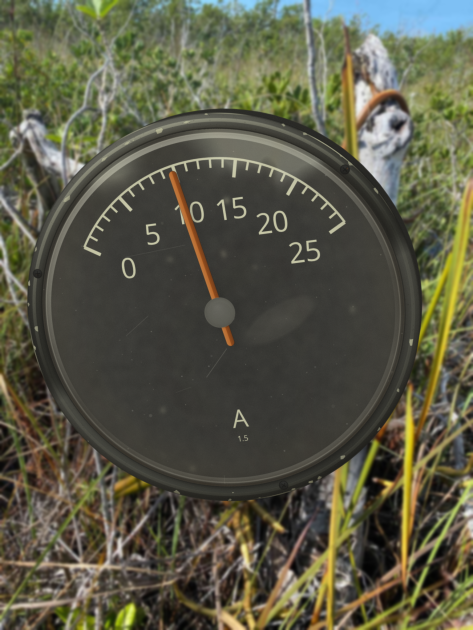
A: 10 A
